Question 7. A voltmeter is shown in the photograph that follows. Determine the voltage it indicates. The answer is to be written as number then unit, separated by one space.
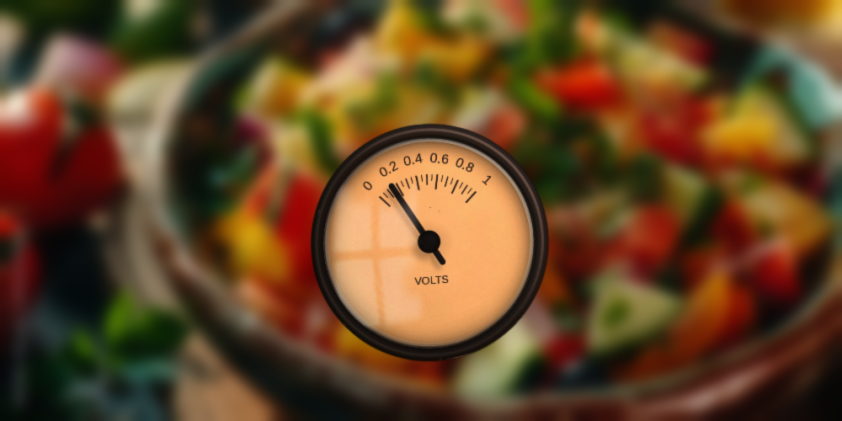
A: 0.15 V
